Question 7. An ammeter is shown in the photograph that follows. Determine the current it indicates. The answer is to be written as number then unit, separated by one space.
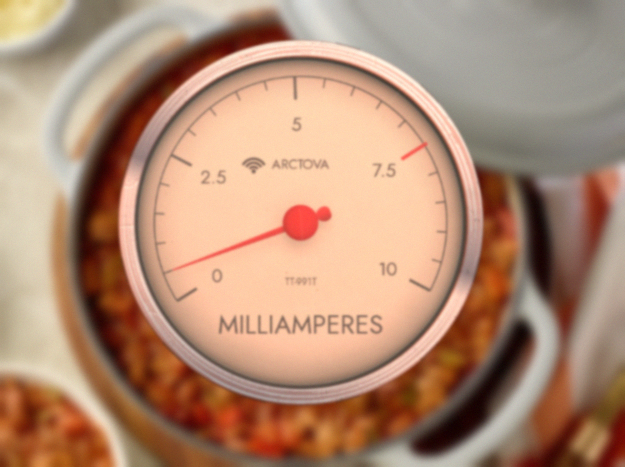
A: 0.5 mA
